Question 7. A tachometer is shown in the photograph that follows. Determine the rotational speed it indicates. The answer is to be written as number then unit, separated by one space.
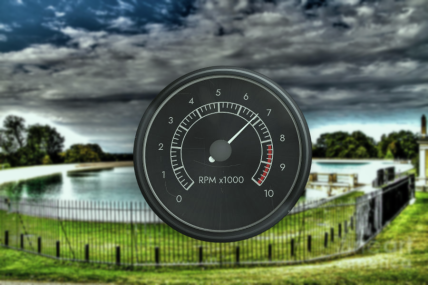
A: 6800 rpm
